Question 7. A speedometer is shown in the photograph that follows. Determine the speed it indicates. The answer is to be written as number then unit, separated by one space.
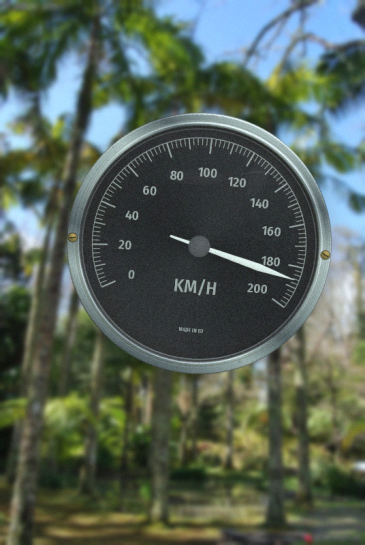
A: 186 km/h
